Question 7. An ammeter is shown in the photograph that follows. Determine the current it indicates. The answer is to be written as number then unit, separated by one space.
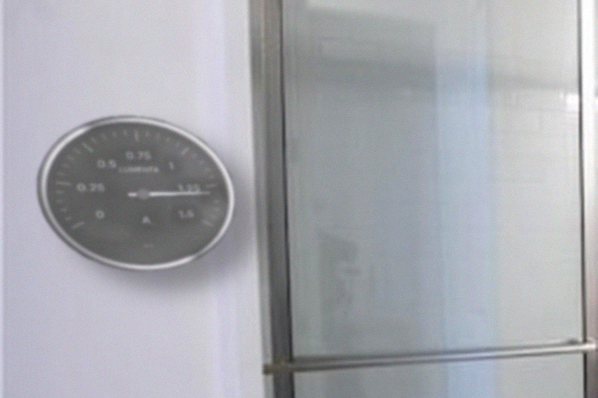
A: 1.3 A
